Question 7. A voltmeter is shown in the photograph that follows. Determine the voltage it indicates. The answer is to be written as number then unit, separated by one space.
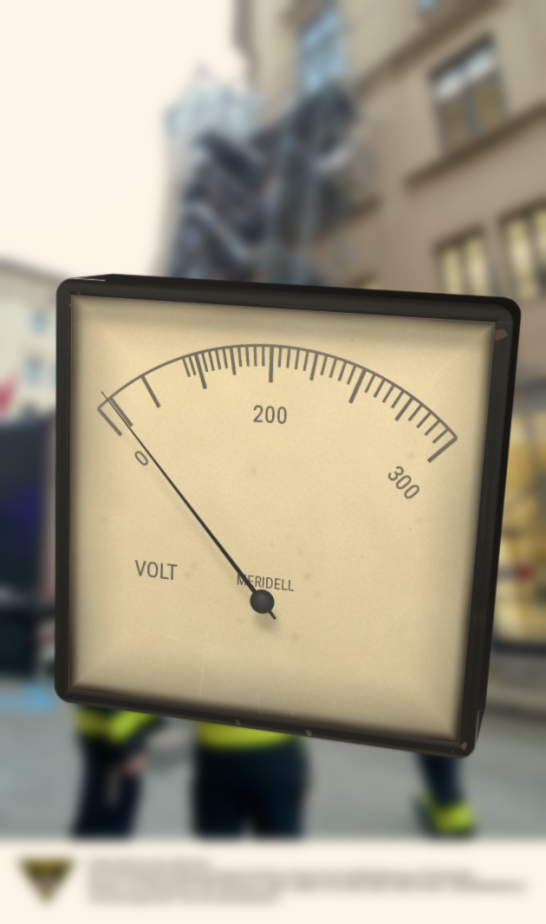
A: 50 V
